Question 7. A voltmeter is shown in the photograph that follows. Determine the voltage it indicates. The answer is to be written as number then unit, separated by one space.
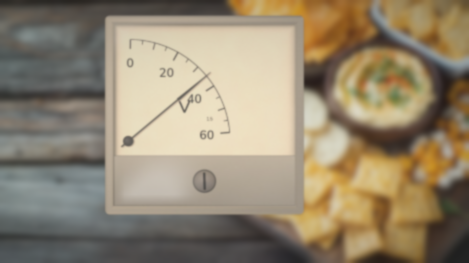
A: 35 V
